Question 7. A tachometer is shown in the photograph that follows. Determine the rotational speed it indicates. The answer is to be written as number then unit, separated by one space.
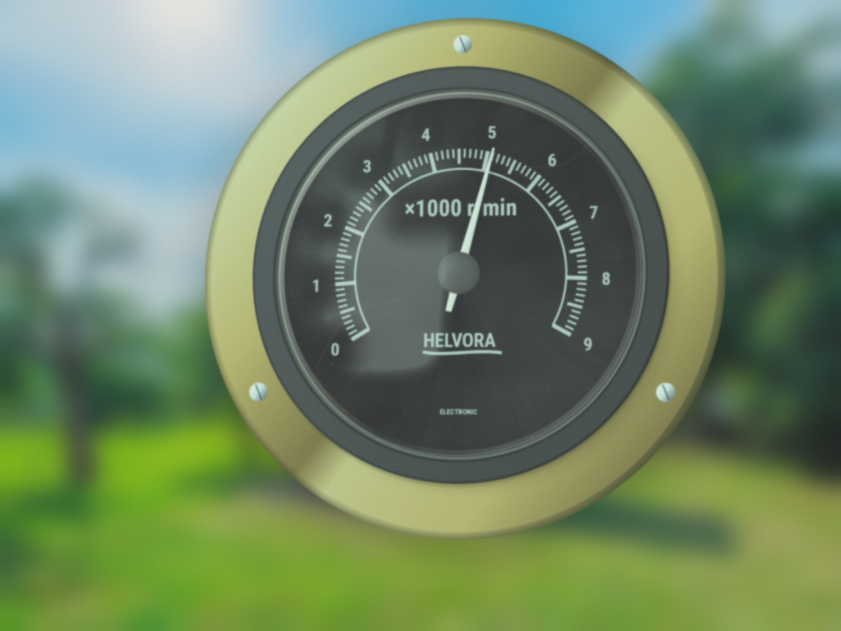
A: 5100 rpm
